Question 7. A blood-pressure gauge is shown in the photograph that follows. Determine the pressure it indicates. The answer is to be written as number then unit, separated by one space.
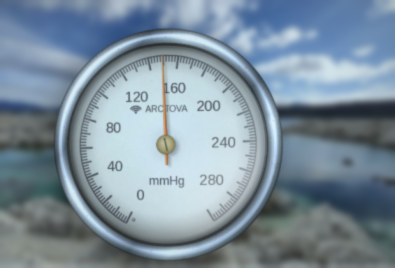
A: 150 mmHg
